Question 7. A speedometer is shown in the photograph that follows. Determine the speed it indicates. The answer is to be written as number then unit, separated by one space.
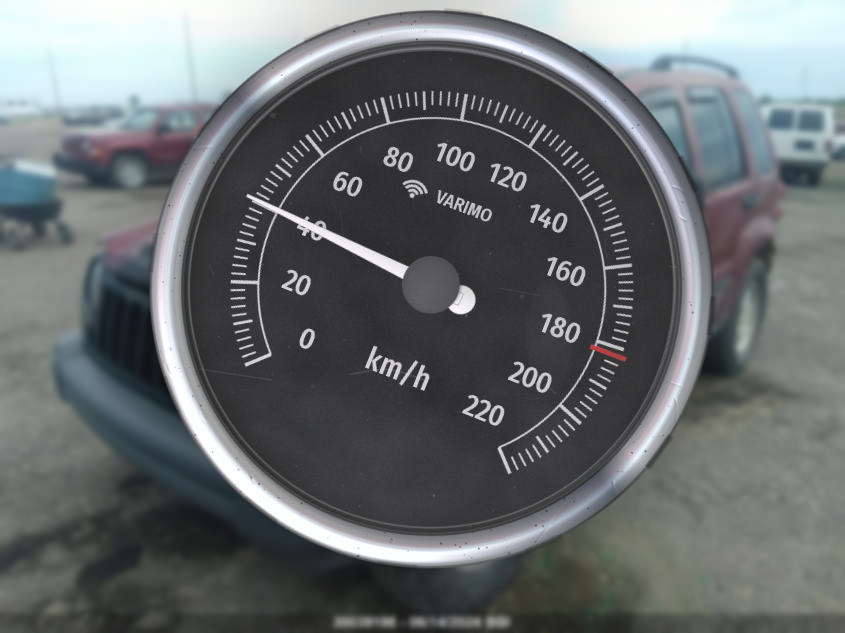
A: 40 km/h
